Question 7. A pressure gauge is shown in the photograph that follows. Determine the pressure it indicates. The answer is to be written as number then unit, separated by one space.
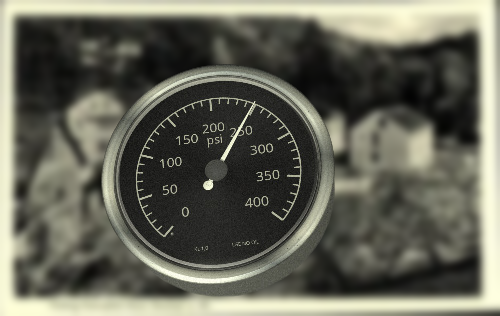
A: 250 psi
